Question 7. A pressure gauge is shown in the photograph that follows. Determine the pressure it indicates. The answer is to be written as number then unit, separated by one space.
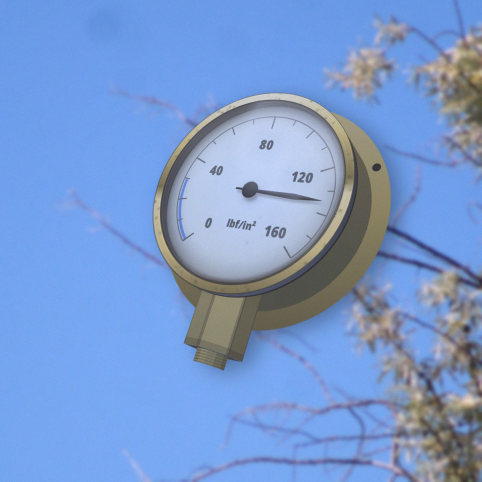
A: 135 psi
